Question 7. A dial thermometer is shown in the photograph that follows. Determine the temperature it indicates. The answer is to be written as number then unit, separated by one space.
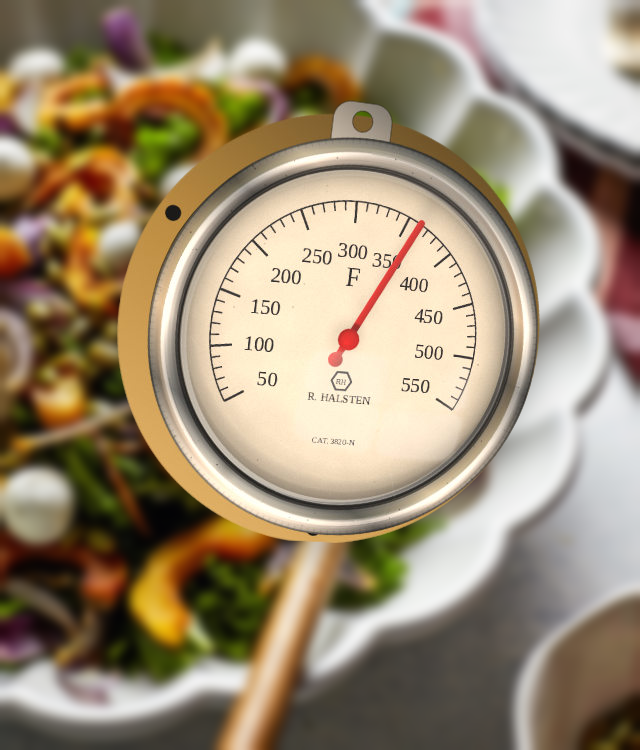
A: 360 °F
